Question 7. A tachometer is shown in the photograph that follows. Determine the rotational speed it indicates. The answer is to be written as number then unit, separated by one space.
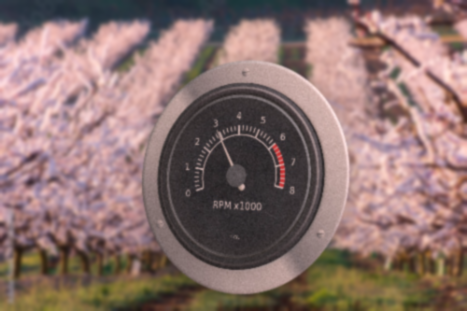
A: 3000 rpm
